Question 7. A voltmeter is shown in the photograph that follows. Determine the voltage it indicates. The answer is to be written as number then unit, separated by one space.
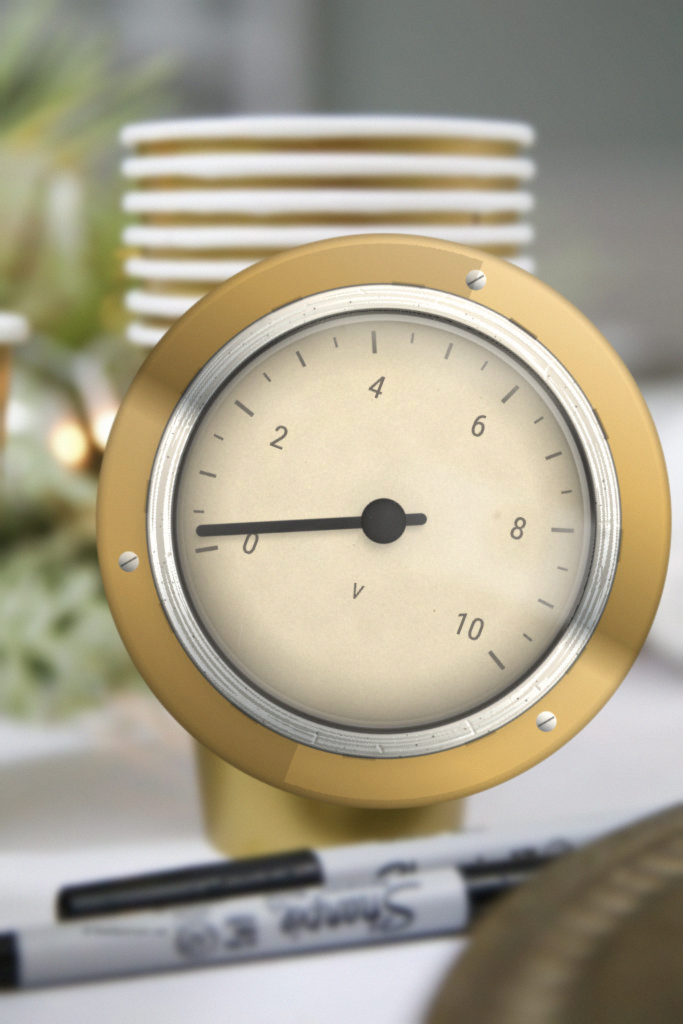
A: 0.25 V
